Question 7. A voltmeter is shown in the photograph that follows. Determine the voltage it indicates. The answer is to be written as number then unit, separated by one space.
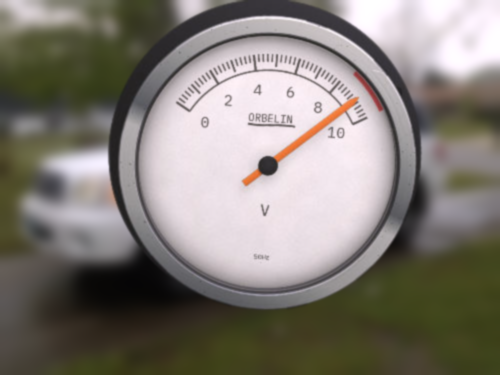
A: 9 V
